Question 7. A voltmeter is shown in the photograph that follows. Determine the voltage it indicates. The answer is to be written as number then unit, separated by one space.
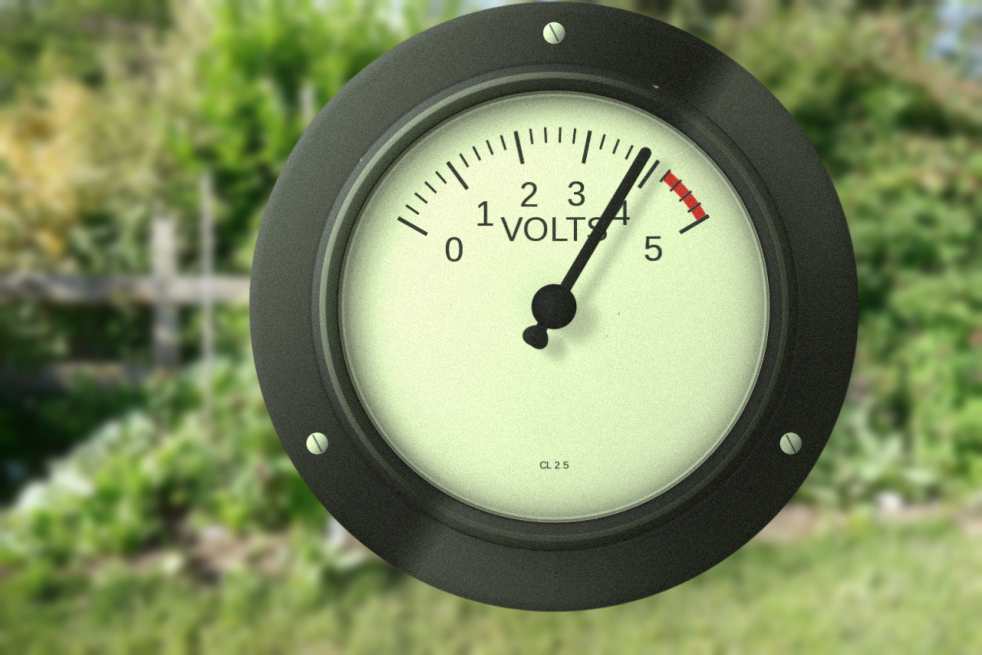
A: 3.8 V
